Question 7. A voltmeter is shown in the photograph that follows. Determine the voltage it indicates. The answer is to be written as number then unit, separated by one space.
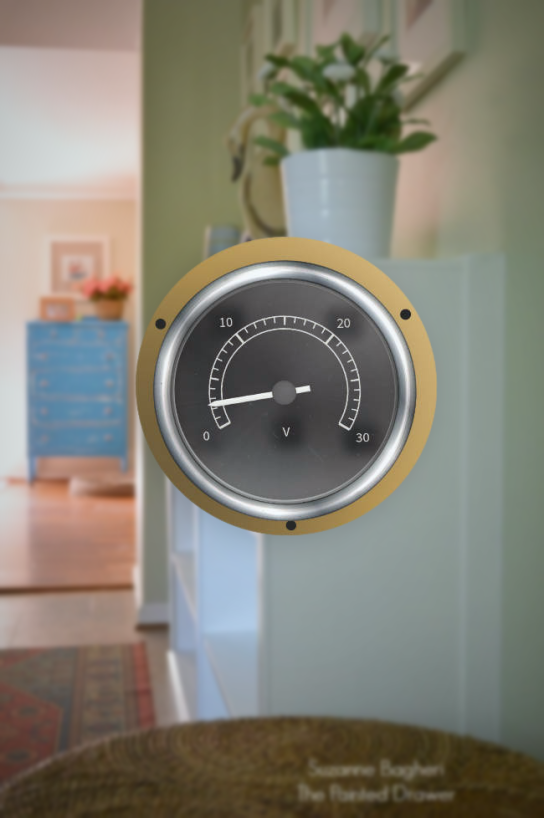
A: 2.5 V
